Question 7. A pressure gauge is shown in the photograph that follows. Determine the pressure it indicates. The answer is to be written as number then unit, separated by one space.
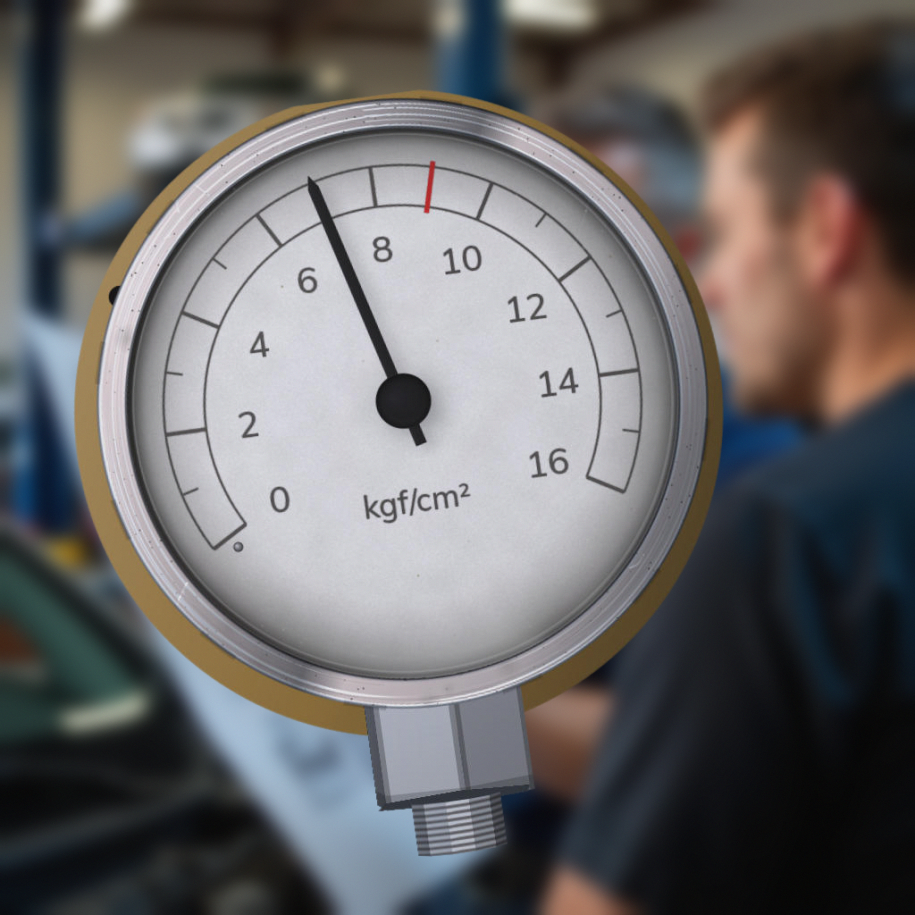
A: 7 kg/cm²
